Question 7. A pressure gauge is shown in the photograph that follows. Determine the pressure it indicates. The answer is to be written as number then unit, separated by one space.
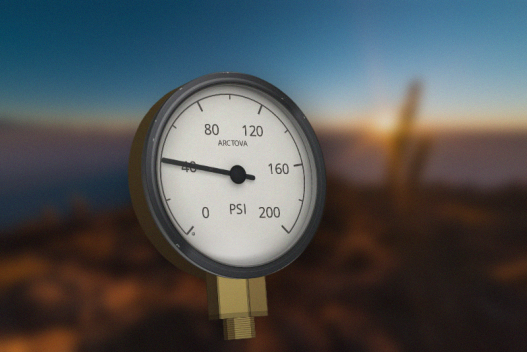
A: 40 psi
